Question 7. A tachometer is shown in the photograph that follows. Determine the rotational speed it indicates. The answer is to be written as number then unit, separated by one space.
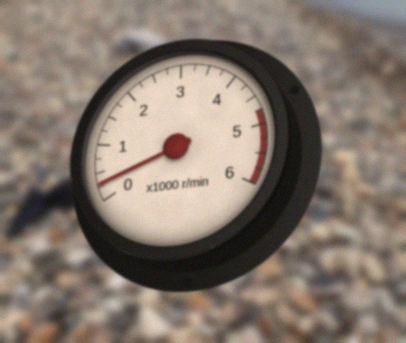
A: 250 rpm
